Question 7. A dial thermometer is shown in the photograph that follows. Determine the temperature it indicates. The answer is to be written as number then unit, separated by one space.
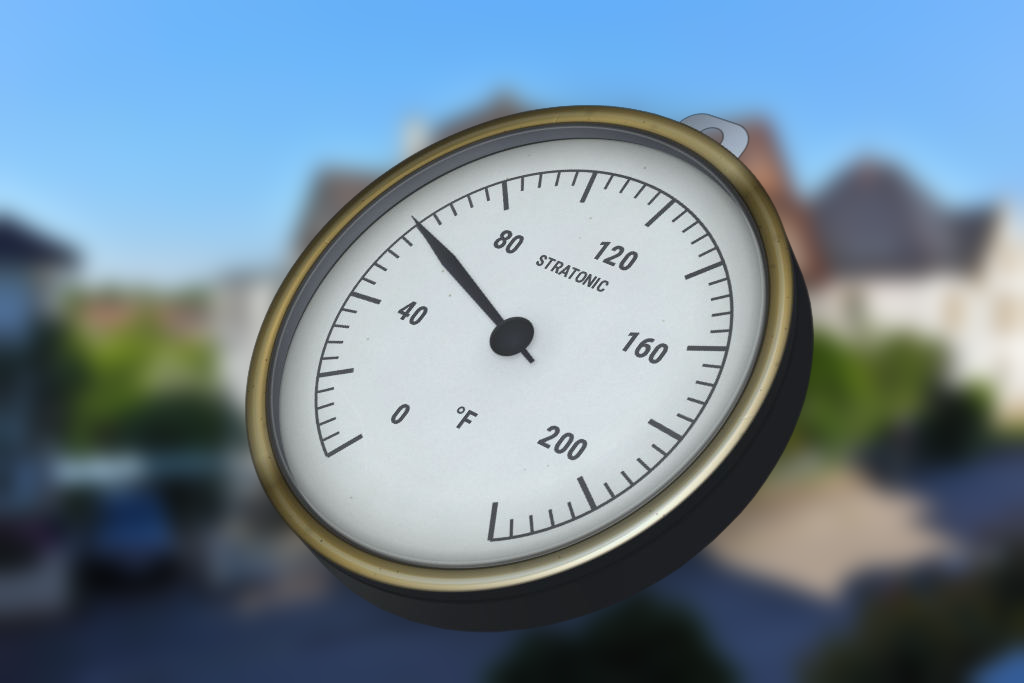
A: 60 °F
